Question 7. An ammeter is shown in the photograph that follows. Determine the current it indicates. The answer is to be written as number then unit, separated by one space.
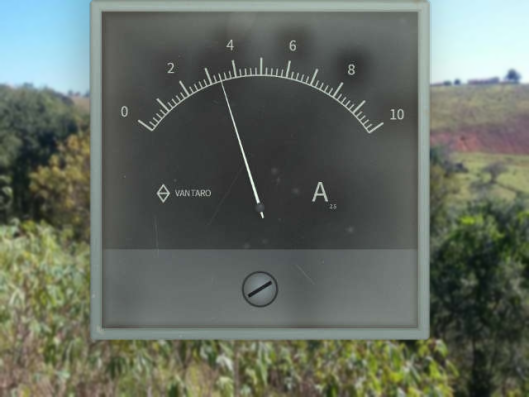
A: 3.4 A
